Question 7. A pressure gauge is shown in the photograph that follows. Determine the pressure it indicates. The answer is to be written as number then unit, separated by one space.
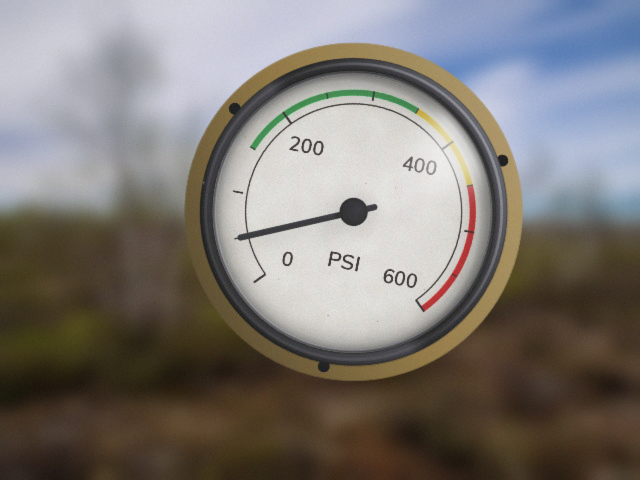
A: 50 psi
